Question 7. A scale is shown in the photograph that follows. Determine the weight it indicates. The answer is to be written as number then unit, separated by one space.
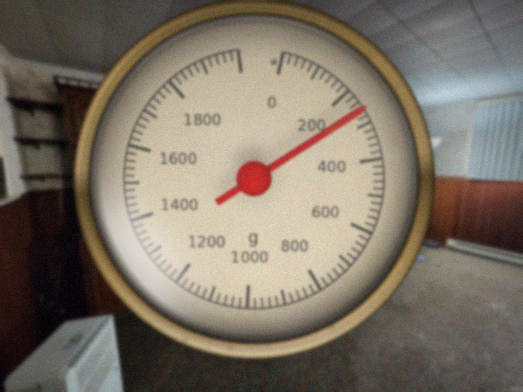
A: 260 g
